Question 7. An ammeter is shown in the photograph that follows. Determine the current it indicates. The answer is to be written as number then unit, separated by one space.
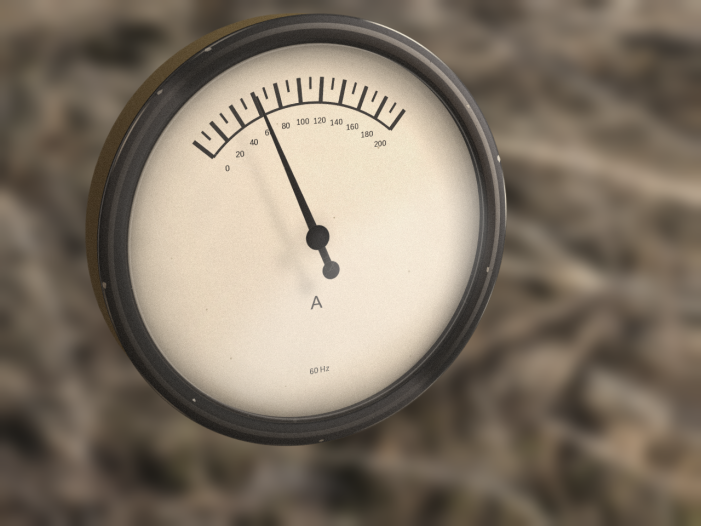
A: 60 A
